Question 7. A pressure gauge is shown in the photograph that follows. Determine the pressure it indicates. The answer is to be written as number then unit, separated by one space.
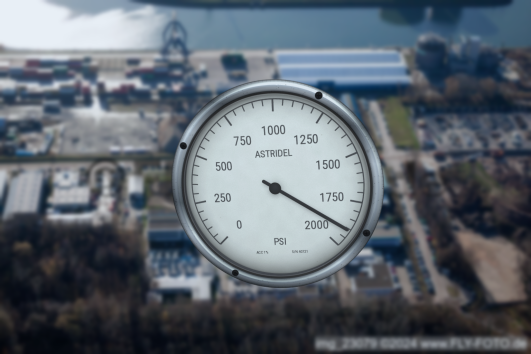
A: 1900 psi
